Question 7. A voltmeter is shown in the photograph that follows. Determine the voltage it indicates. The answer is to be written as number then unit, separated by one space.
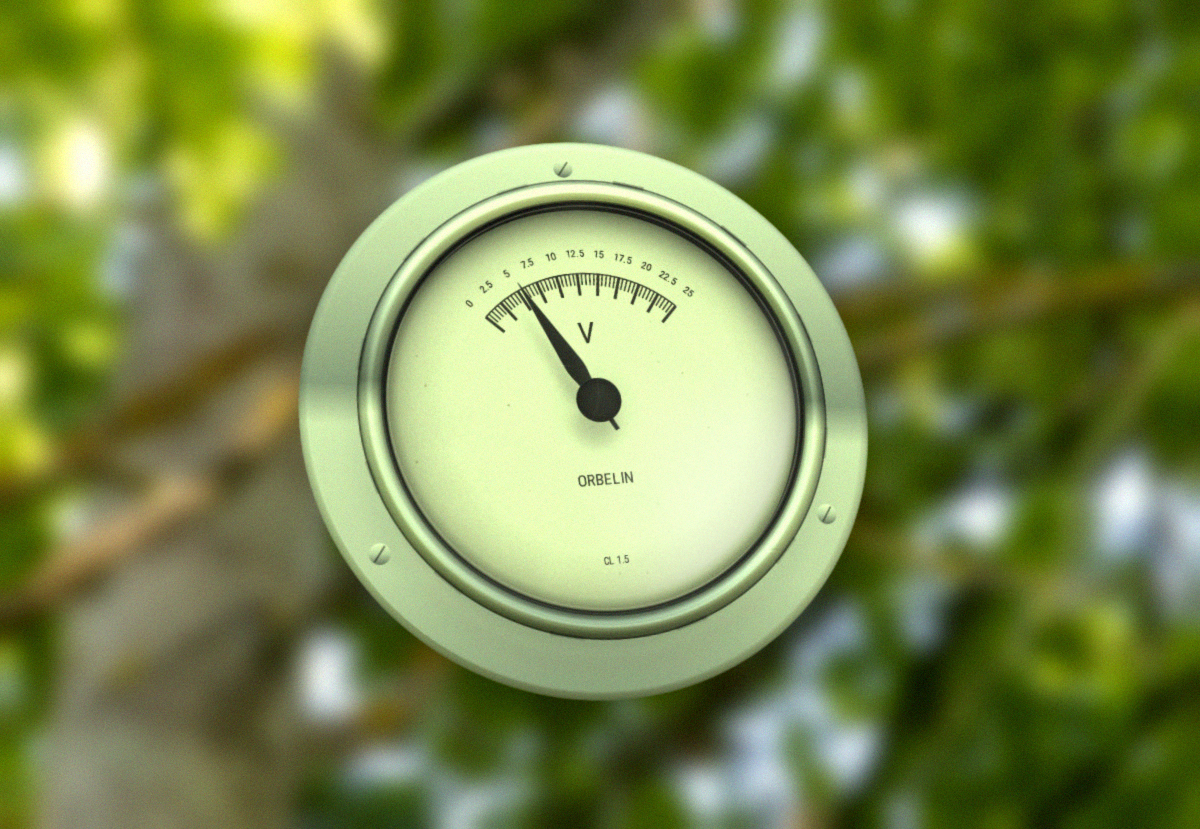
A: 5 V
